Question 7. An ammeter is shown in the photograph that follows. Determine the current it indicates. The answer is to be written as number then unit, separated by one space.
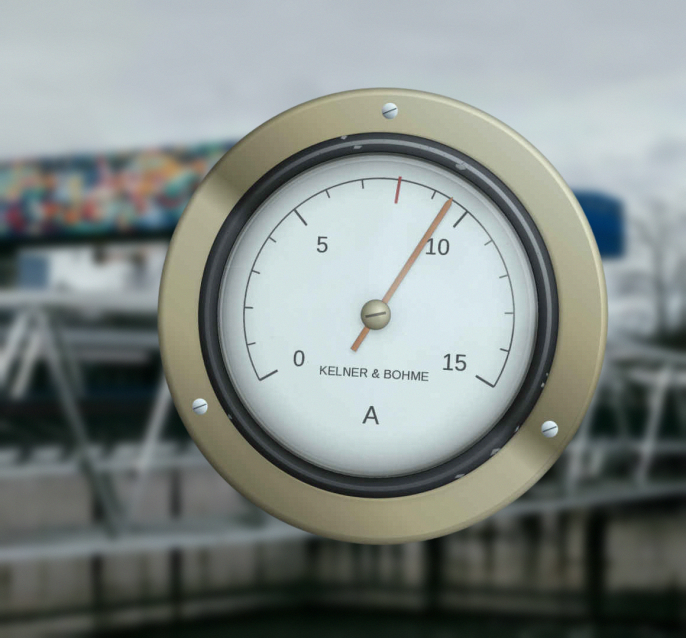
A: 9.5 A
